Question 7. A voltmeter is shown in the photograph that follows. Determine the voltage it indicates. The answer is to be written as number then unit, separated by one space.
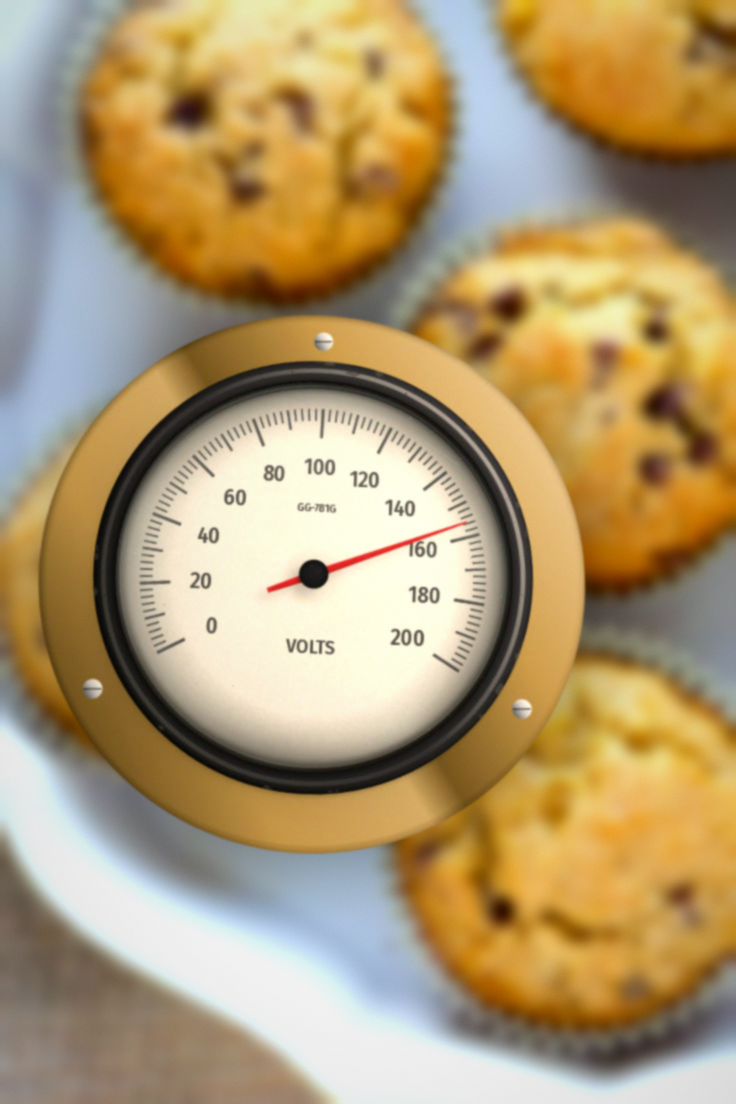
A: 156 V
